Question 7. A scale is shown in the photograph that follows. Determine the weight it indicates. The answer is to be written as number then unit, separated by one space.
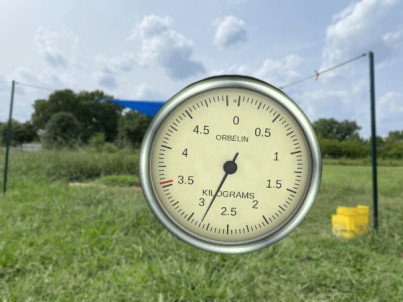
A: 2.85 kg
